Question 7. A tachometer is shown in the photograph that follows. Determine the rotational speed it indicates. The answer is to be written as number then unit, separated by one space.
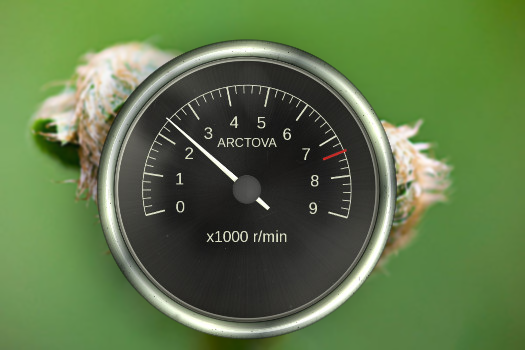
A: 2400 rpm
